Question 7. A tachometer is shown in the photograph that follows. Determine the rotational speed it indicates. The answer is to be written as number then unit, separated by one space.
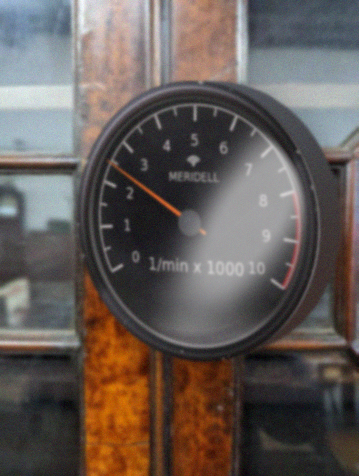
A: 2500 rpm
